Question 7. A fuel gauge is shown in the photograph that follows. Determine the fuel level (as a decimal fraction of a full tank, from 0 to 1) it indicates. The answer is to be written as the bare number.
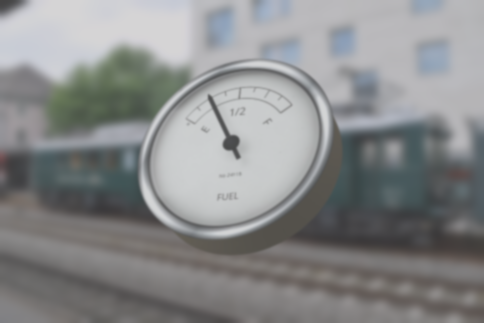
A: 0.25
